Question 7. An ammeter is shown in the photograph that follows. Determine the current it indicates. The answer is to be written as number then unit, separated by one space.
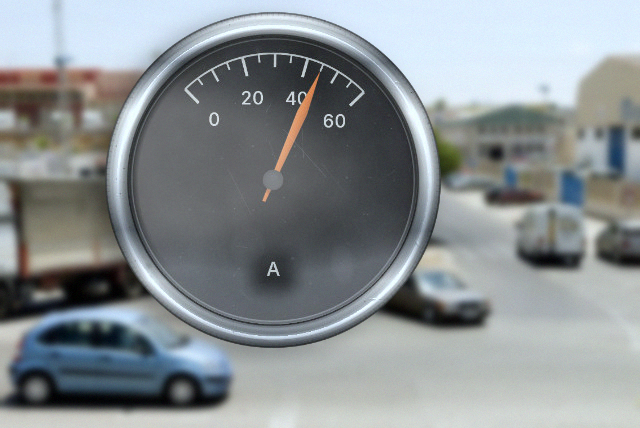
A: 45 A
